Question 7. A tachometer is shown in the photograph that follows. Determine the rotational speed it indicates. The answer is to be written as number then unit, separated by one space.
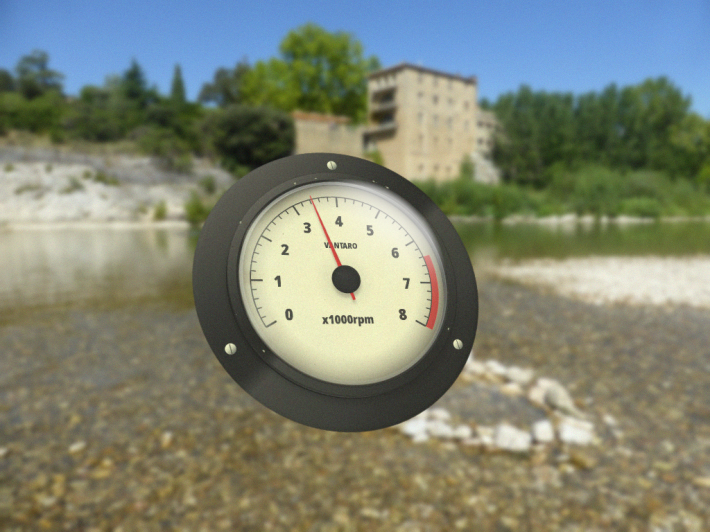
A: 3400 rpm
